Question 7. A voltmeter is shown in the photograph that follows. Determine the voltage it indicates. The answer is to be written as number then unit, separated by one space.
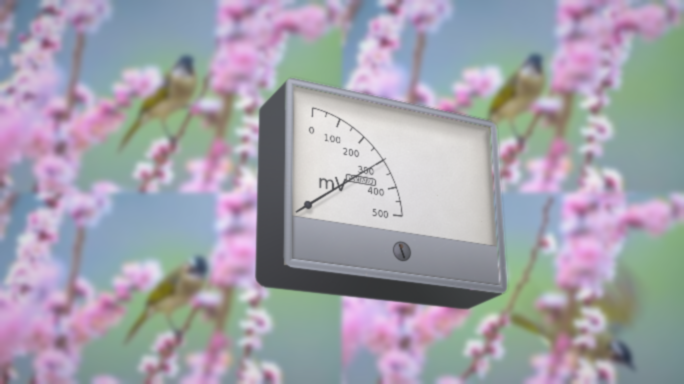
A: 300 mV
